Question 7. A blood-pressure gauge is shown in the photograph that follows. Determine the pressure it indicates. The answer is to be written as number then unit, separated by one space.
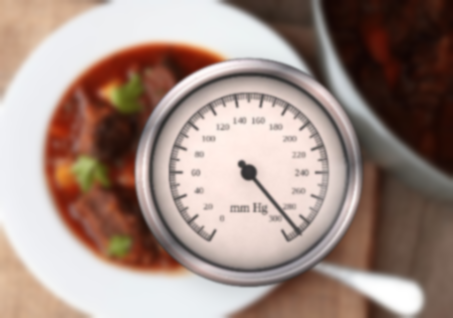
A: 290 mmHg
